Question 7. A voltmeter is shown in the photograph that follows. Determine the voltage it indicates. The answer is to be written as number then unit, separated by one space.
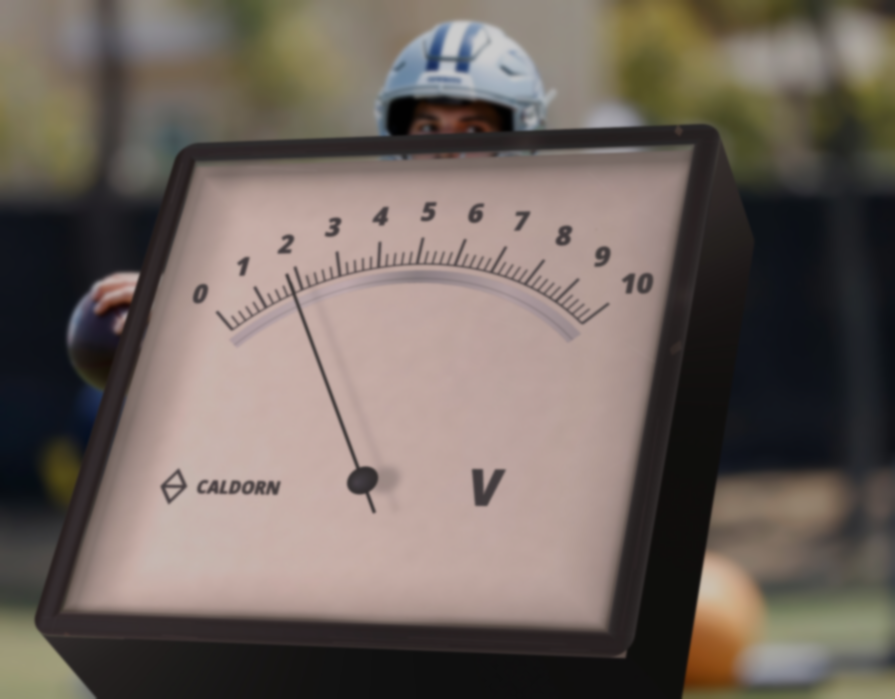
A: 1.8 V
